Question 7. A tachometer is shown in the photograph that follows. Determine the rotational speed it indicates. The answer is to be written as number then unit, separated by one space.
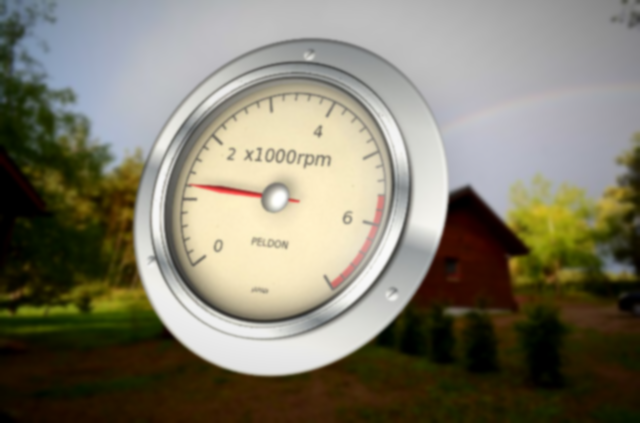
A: 1200 rpm
